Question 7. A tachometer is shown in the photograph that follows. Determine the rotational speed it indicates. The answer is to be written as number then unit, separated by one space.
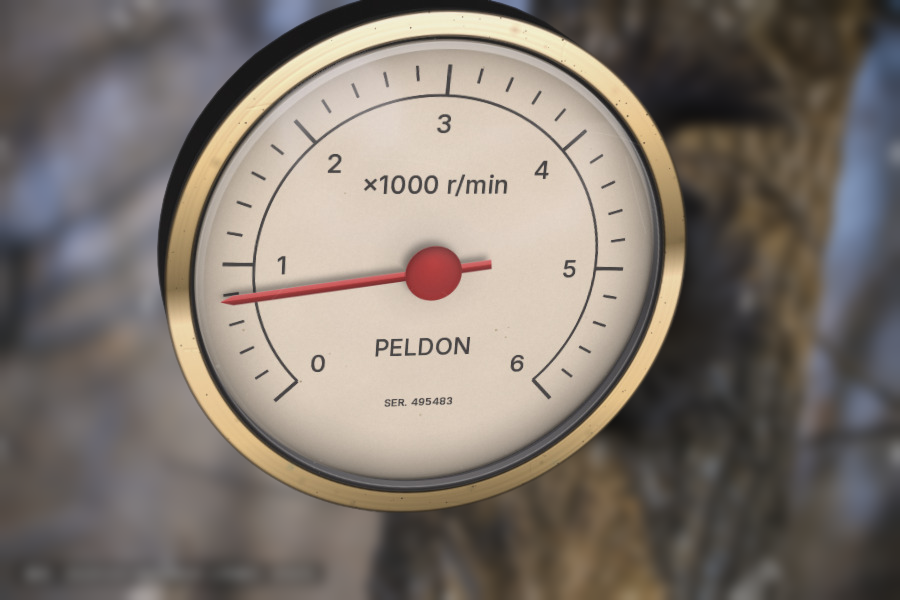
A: 800 rpm
